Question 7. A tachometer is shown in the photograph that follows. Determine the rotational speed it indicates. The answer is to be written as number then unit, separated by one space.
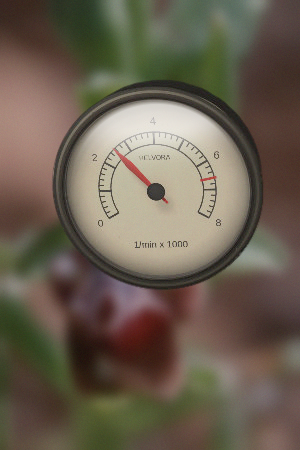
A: 2600 rpm
